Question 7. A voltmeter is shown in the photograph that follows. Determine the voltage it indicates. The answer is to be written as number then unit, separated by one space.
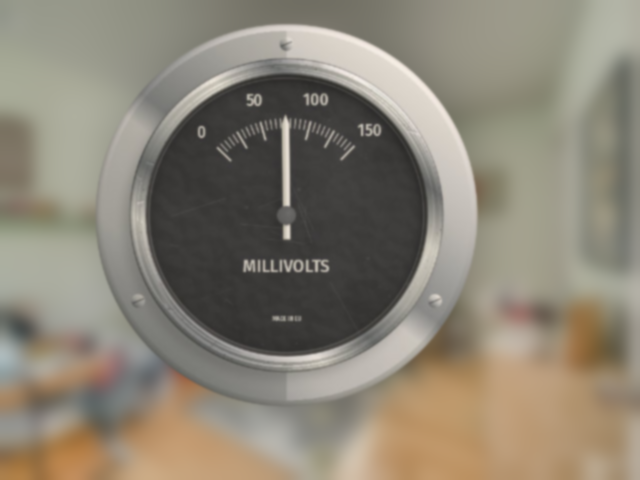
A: 75 mV
